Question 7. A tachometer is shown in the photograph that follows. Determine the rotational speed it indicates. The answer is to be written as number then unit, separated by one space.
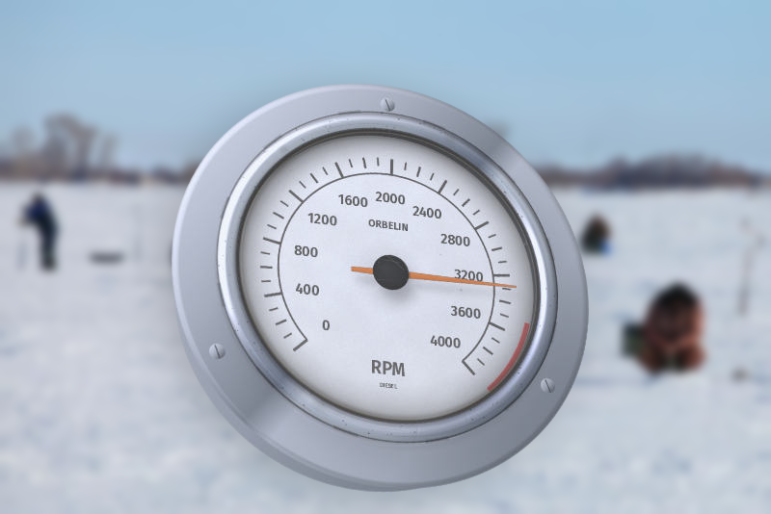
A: 3300 rpm
